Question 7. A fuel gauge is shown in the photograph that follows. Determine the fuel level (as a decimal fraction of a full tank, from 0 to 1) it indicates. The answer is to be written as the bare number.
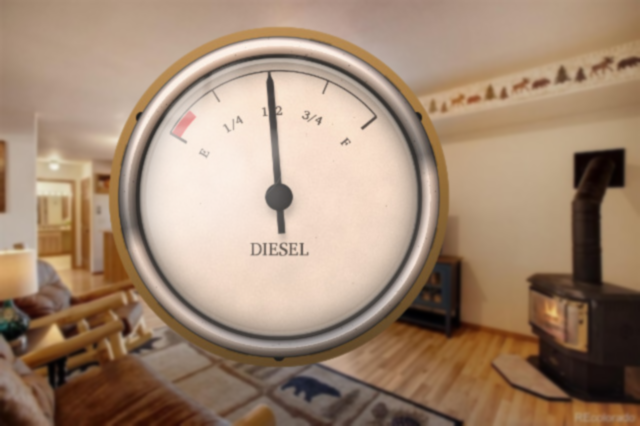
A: 0.5
